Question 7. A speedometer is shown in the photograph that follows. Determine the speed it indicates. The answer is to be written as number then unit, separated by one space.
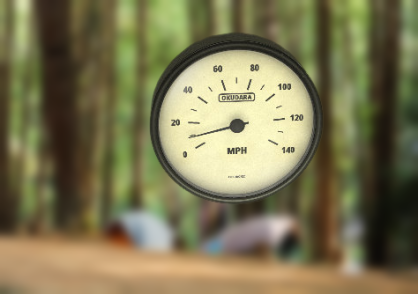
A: 10 mph
